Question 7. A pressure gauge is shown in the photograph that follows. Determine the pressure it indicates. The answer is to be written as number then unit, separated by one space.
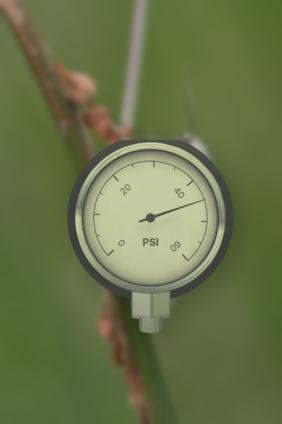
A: 45 psi
